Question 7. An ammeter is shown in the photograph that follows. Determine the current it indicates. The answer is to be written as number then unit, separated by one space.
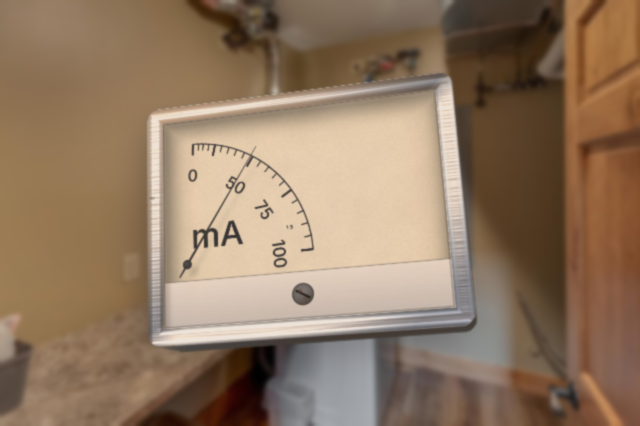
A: 50 mA
